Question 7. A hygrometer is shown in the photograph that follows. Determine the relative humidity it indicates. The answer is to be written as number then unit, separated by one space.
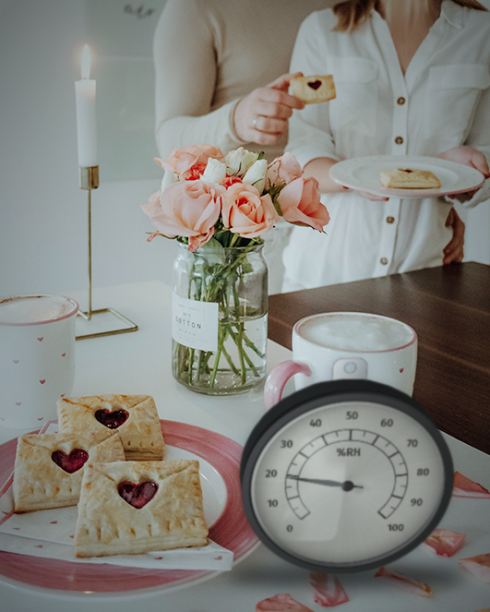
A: 20 %
